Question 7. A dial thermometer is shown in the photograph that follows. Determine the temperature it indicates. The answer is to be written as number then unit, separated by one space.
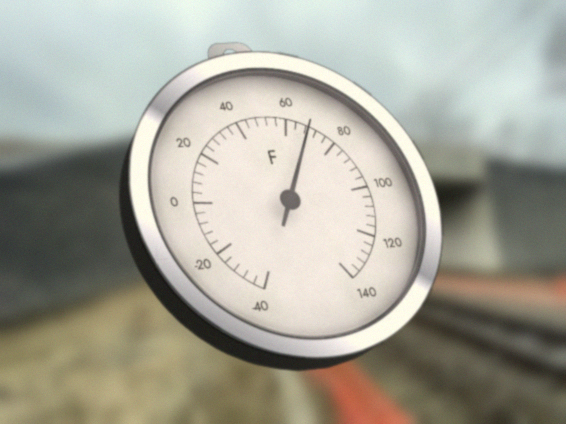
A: 68 °F
